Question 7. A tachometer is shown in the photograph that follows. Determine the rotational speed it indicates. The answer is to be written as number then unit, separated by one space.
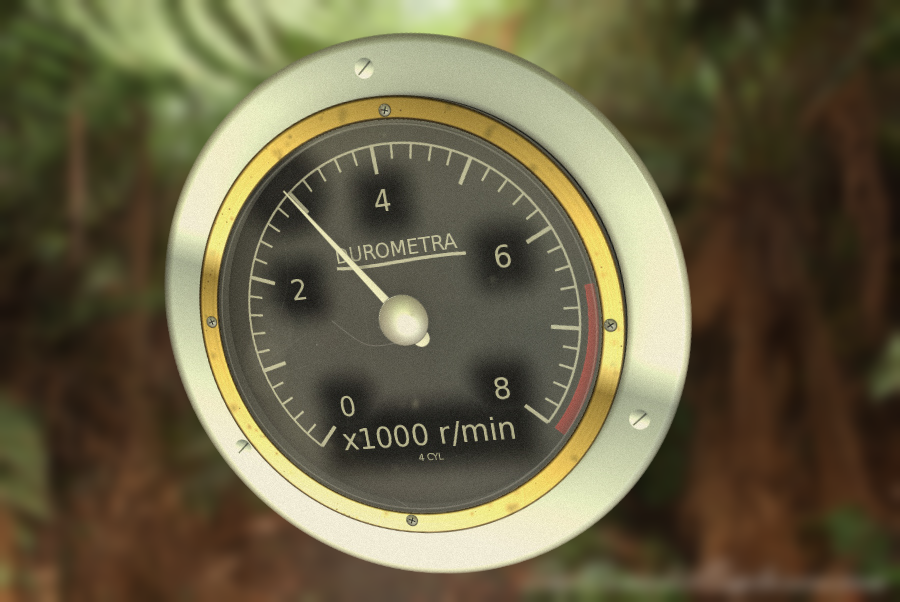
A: 3000 rpm
